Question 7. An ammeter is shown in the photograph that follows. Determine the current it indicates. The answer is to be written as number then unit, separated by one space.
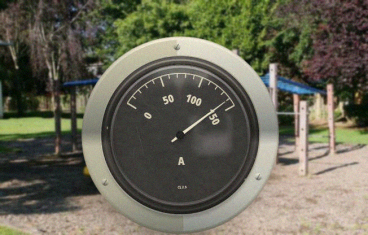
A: 140 A
